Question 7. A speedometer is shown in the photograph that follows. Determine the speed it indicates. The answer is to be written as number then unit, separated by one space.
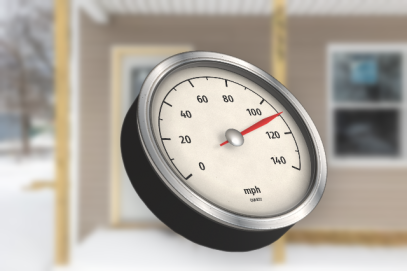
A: 110 mph
